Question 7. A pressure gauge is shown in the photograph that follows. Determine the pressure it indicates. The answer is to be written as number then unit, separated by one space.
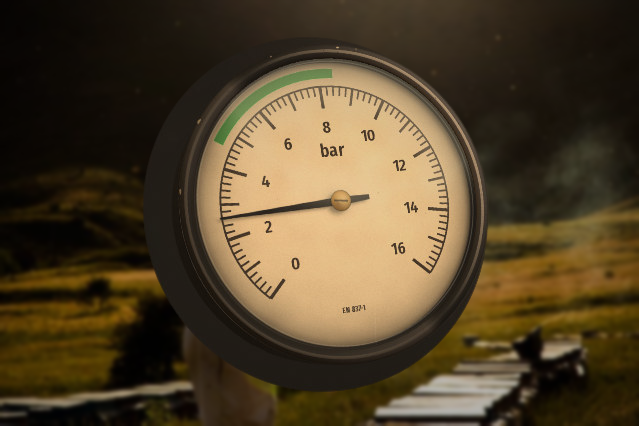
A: 2.6 bar
